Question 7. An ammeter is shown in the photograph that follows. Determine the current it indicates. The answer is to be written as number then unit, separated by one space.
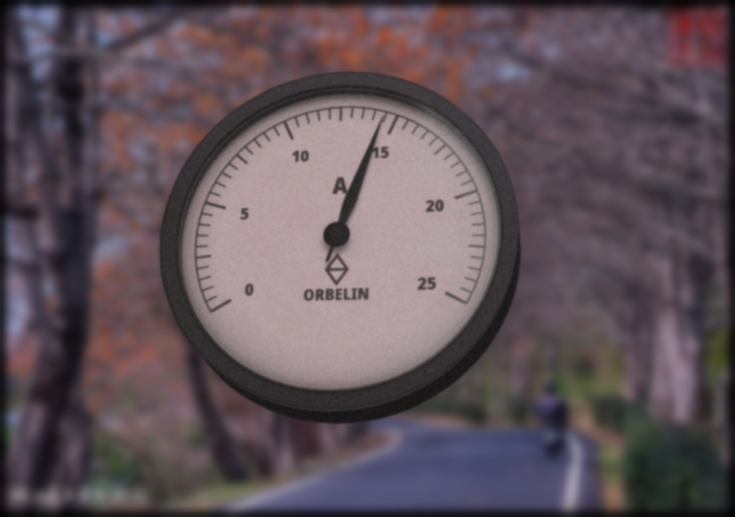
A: 14.5 A
